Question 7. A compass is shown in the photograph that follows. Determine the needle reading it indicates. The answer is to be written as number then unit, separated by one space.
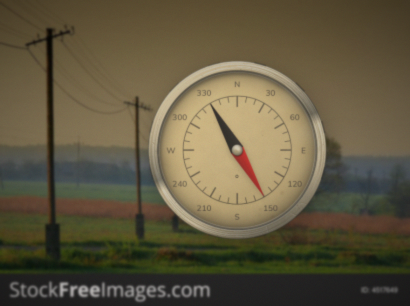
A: 150 °
